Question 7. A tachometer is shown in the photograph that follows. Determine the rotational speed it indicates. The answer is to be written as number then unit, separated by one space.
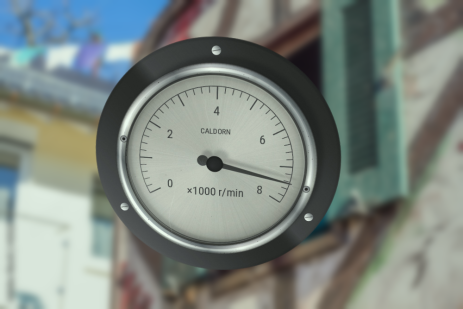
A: 7400 rpm
